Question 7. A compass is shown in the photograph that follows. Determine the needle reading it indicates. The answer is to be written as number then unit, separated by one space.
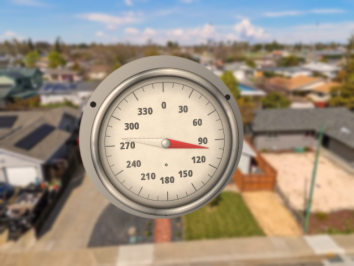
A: 100 °
